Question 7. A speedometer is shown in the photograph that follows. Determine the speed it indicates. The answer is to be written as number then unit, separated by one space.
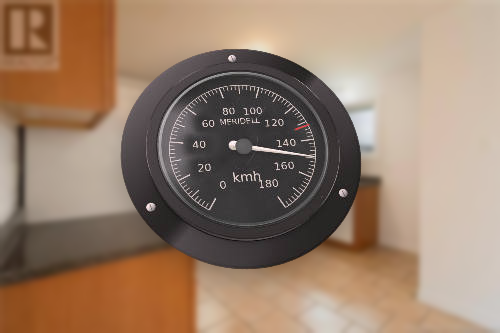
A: 150 km/h
